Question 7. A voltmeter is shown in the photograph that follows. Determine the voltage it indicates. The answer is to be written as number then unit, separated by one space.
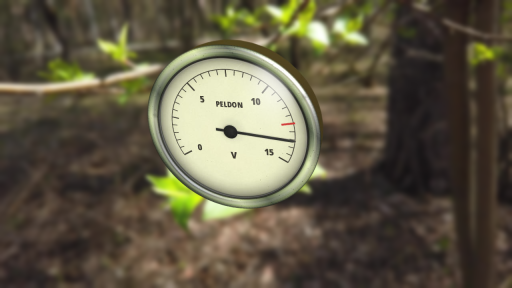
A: 13.5 V
